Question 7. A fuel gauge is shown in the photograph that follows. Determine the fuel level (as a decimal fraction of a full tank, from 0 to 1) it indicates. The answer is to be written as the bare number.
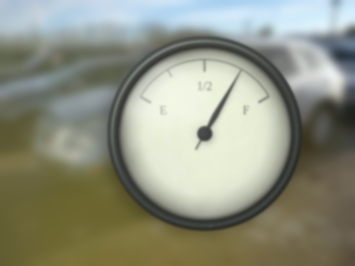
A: 0.75
